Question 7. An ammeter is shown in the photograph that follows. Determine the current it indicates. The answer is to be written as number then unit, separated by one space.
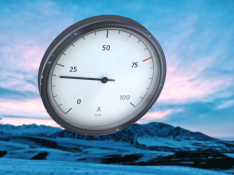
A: 20 A
